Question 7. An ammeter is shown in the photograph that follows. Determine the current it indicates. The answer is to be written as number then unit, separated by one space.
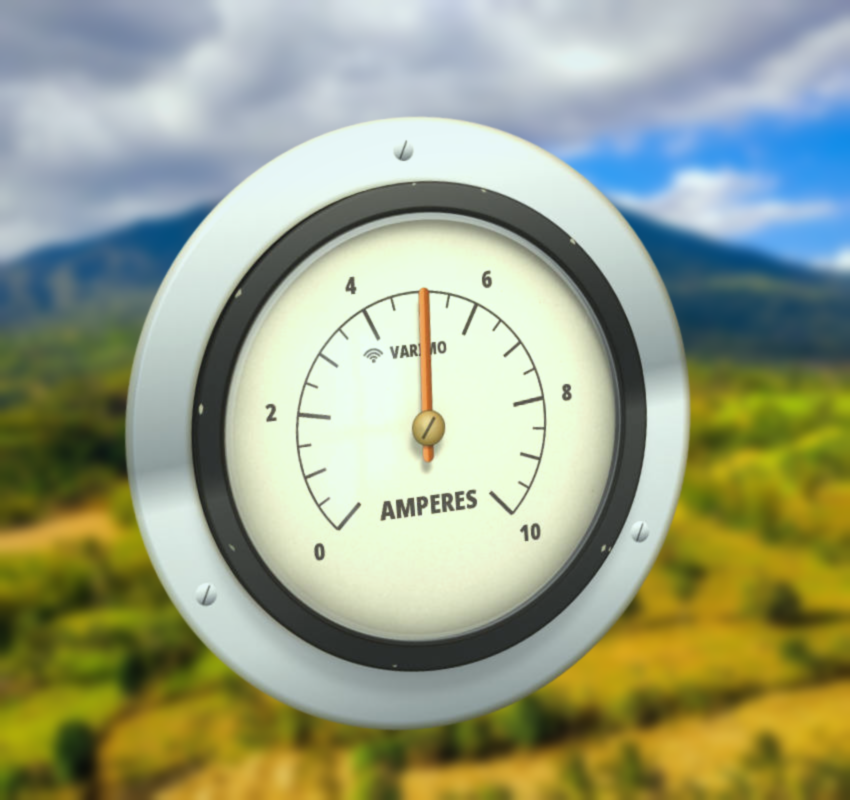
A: 5 A
